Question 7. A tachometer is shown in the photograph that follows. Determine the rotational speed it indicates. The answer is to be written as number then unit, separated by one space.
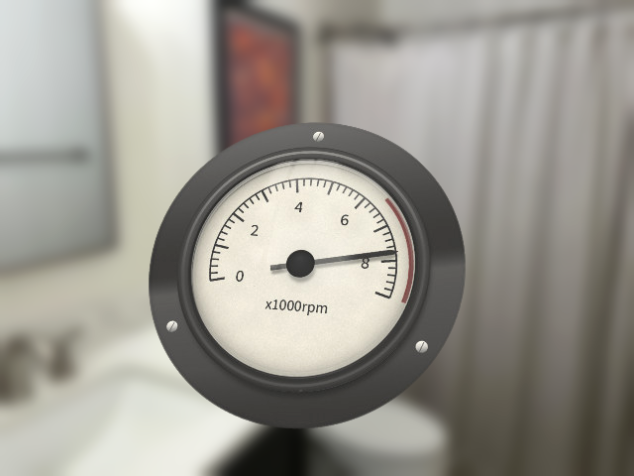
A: 7800 rpm
